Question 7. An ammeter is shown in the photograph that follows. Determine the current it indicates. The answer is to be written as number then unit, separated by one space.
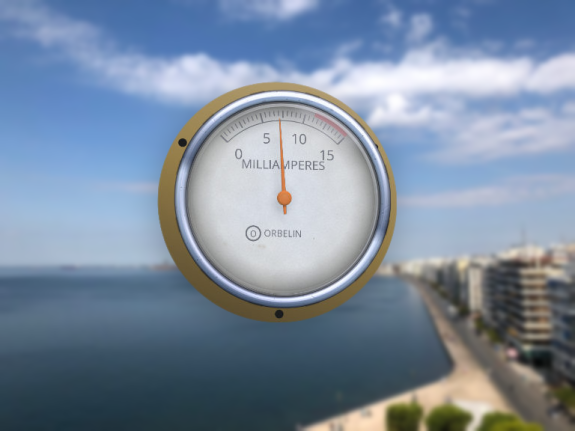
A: 7 mA
